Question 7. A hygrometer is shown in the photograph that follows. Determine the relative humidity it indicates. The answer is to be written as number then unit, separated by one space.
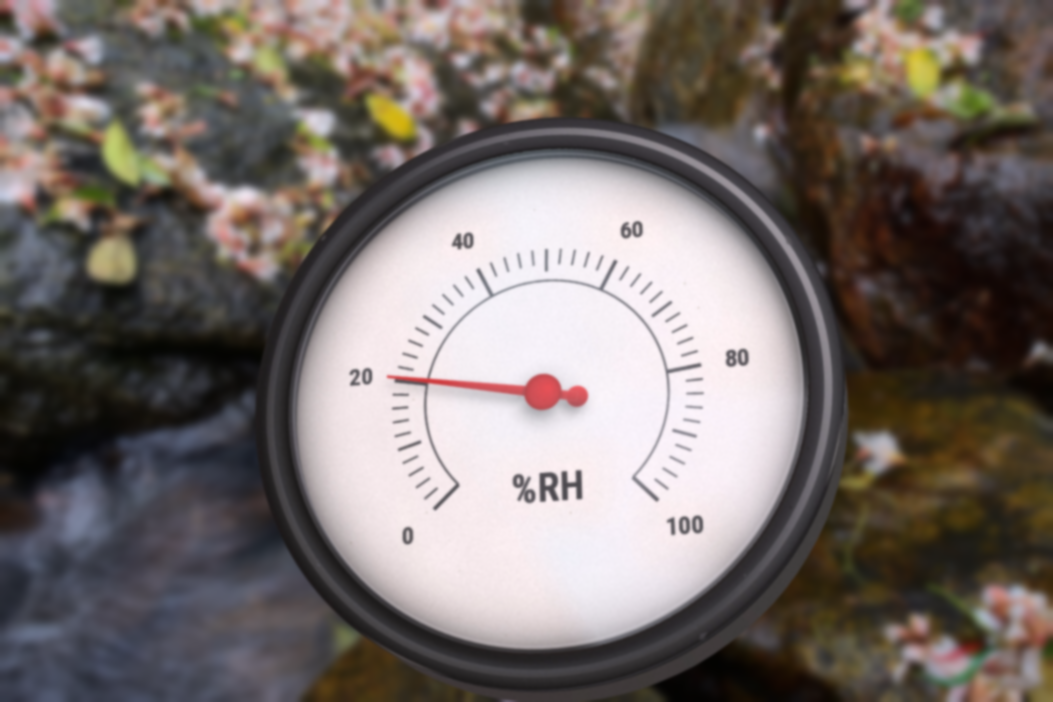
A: 20 %
